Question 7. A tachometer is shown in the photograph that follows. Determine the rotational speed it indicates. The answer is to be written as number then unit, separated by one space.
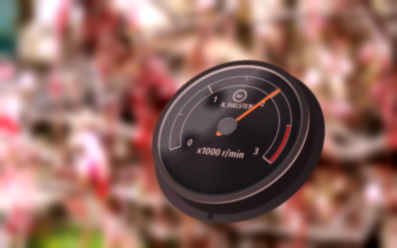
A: 2000 rpm
